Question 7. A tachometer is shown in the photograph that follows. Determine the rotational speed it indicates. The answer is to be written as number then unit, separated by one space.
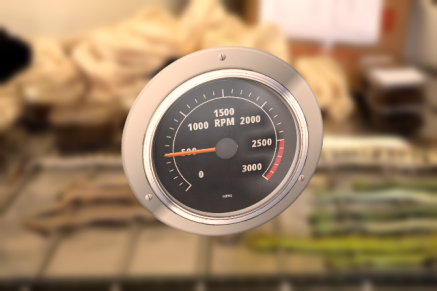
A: 500 rpm
